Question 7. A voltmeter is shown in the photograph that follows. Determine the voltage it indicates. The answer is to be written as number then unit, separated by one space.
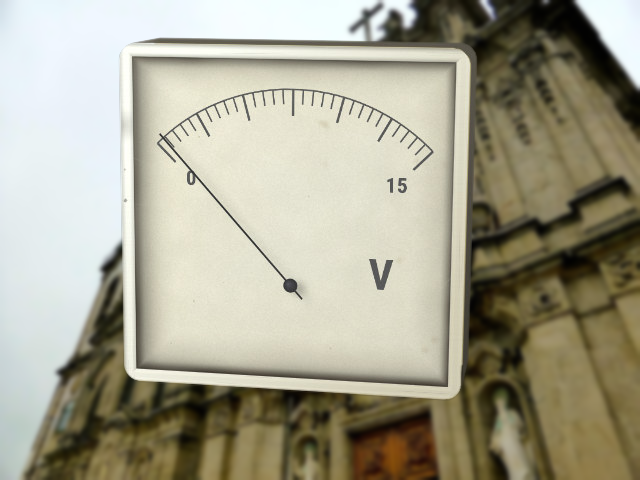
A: 0.5 V
